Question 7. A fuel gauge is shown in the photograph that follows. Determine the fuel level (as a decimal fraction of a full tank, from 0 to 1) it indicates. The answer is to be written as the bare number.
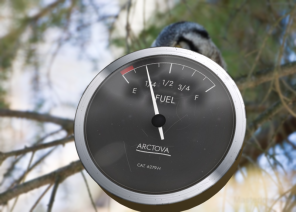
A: 0.25
